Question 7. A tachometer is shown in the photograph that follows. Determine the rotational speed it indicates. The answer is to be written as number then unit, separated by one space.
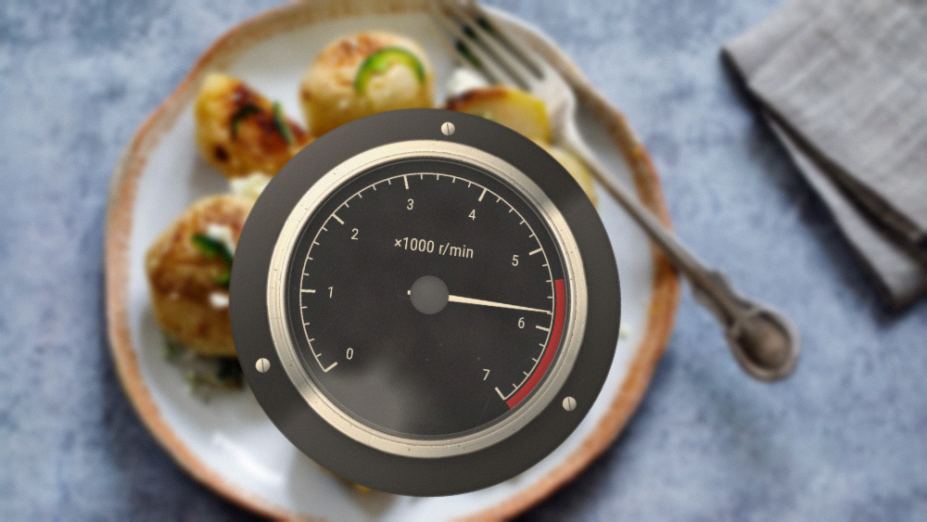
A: 5800 rpm
